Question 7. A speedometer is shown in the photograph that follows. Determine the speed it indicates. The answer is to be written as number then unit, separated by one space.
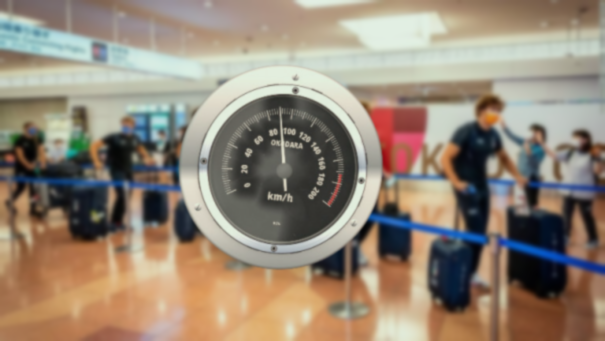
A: 90 km/h
